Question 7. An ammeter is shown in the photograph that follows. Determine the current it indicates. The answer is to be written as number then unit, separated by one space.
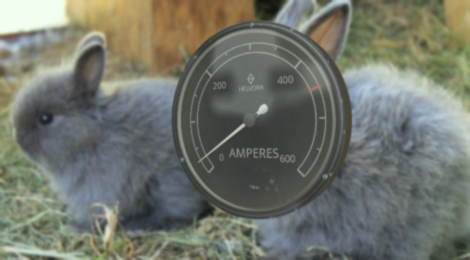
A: 25 A
